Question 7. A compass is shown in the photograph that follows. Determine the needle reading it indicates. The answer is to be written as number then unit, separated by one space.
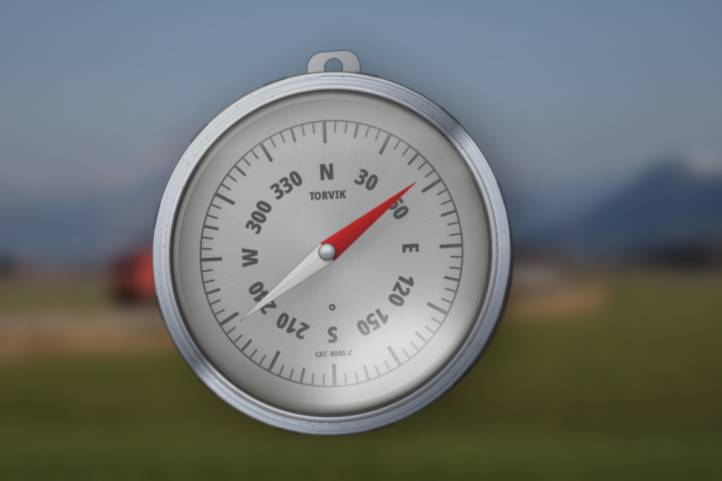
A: 55 °
